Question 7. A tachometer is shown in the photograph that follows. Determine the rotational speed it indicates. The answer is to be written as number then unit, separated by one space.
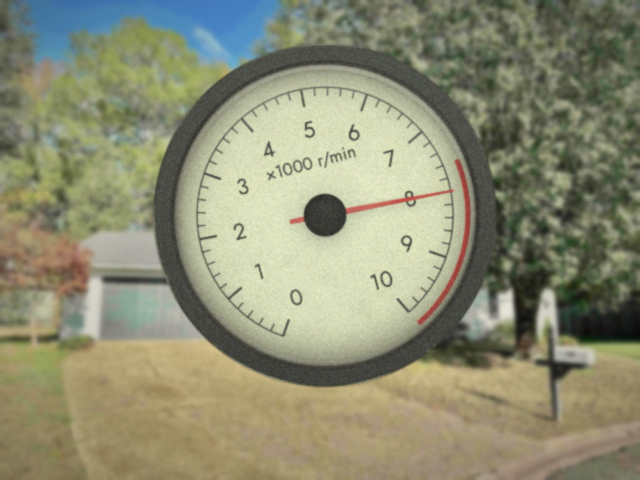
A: 8000 rpm
